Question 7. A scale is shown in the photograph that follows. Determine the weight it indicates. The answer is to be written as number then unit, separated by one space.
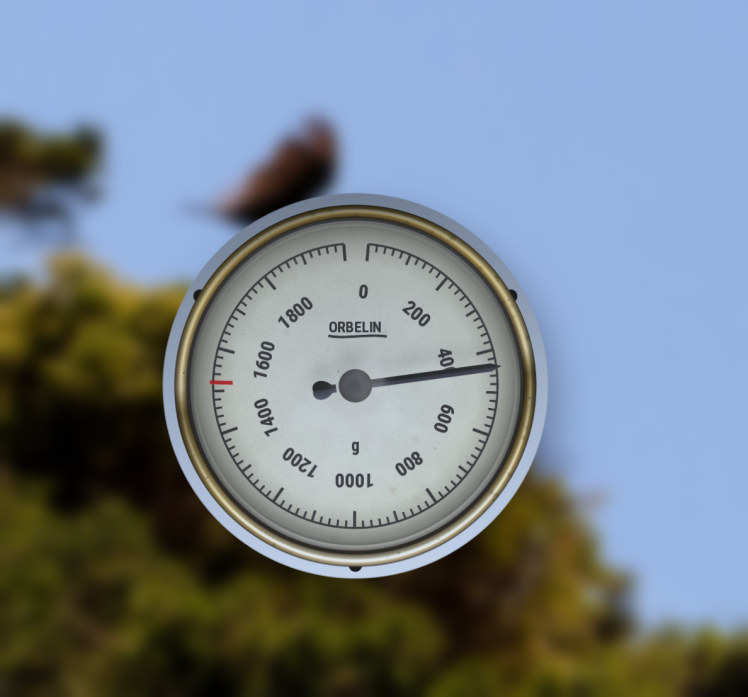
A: 440 g
